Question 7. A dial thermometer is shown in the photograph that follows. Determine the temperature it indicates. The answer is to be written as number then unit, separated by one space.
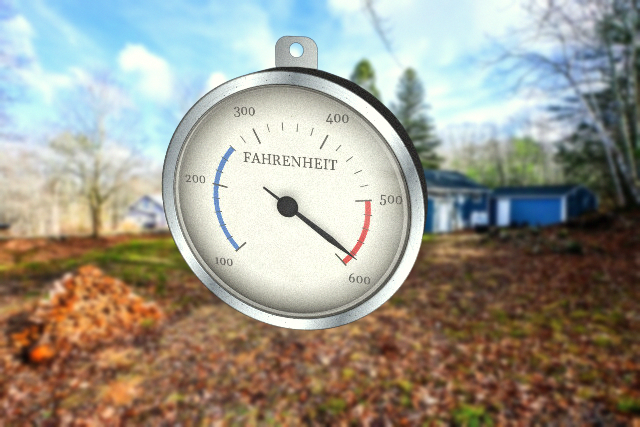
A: 580 °F
